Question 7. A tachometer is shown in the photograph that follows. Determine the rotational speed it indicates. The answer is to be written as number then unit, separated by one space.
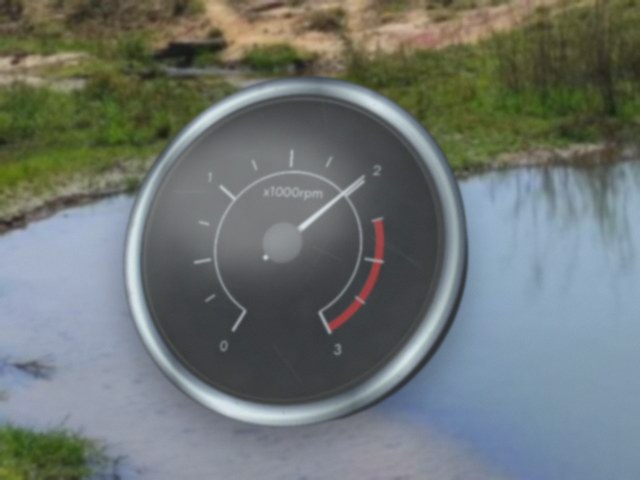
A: 2000 rpm
